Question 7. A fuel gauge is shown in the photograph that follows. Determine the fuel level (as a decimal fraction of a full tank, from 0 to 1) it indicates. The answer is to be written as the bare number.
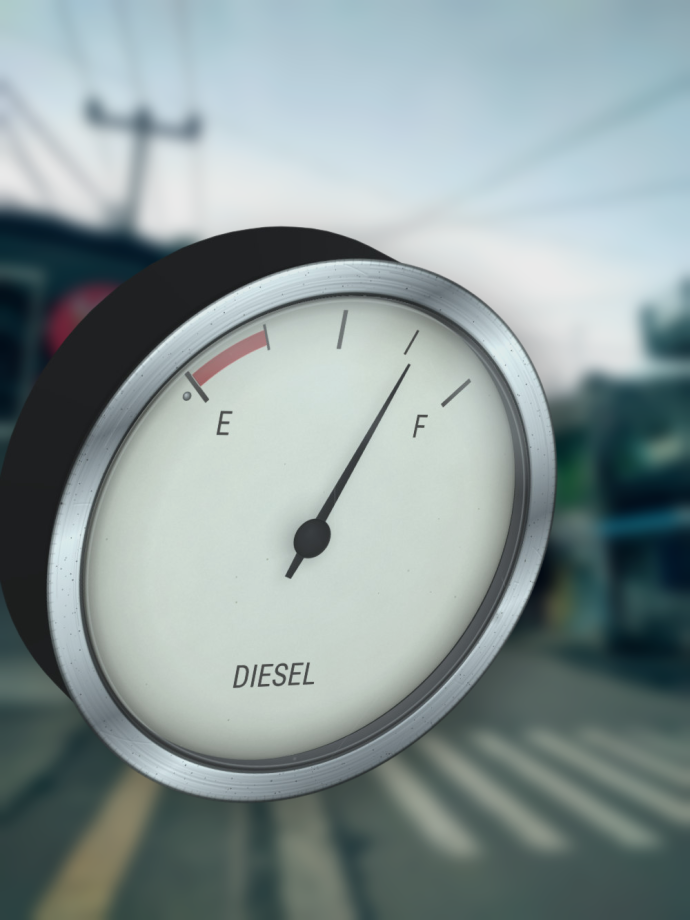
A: 0.75
